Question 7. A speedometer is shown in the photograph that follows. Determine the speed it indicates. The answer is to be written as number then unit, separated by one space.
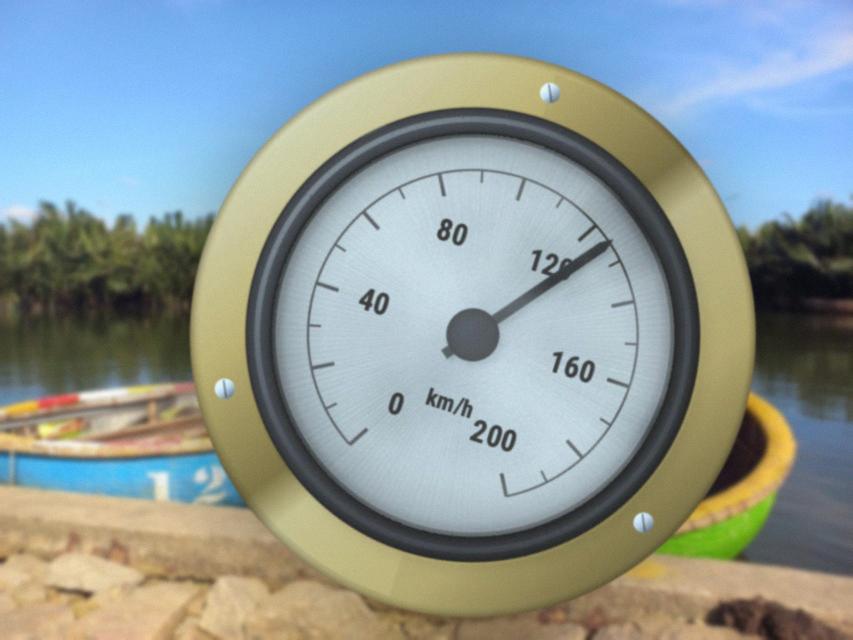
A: 125 km/h
